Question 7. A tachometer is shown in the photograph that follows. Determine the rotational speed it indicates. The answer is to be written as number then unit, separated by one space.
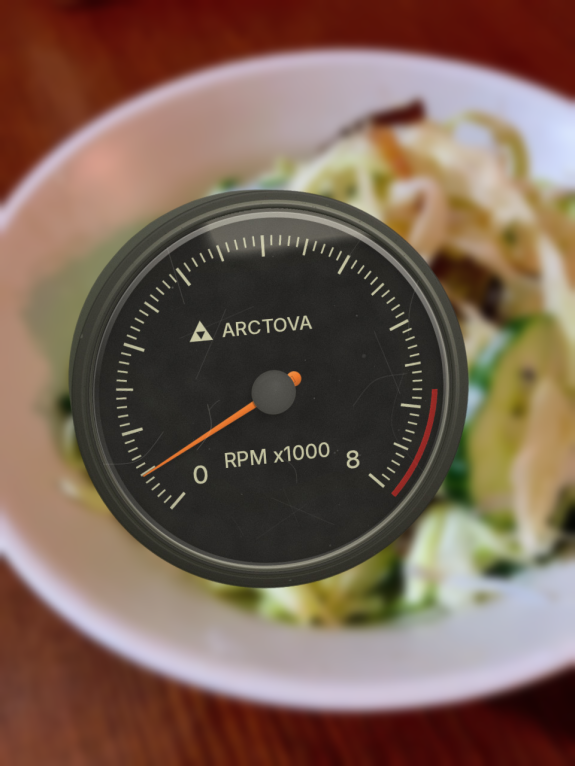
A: 500 rpm
